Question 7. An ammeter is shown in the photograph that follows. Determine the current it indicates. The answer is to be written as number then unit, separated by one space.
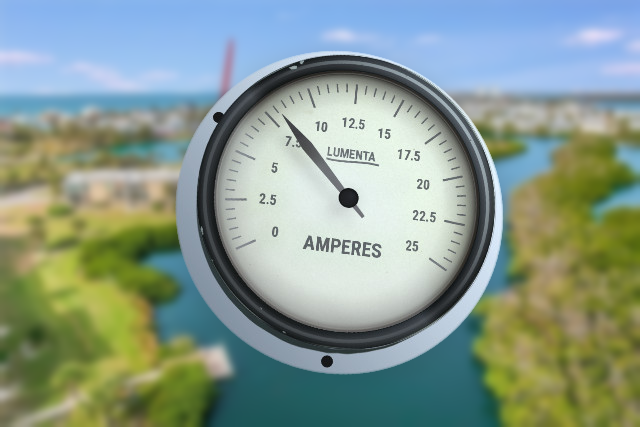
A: 8 A
